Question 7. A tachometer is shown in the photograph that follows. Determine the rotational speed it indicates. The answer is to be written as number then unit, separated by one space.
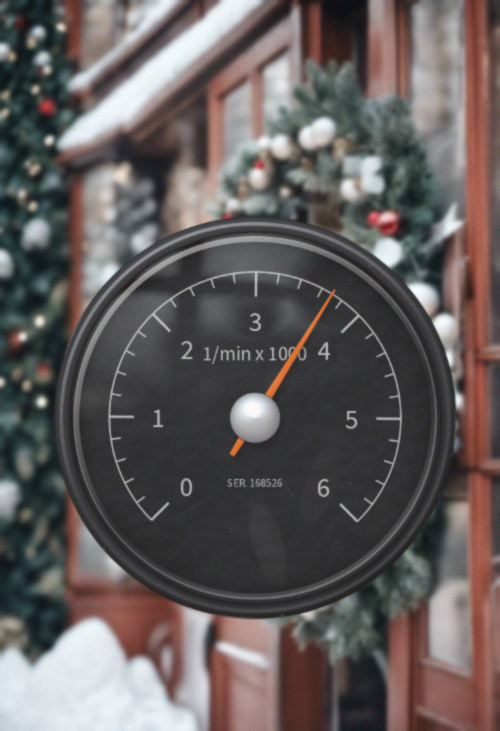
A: 3700 rpm
